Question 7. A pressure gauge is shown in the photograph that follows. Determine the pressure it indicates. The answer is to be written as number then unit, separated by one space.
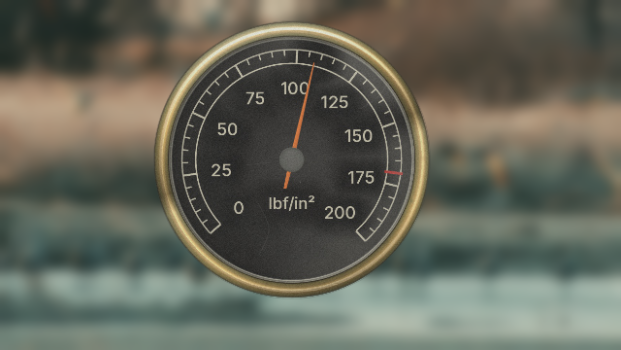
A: 107.5 psi
